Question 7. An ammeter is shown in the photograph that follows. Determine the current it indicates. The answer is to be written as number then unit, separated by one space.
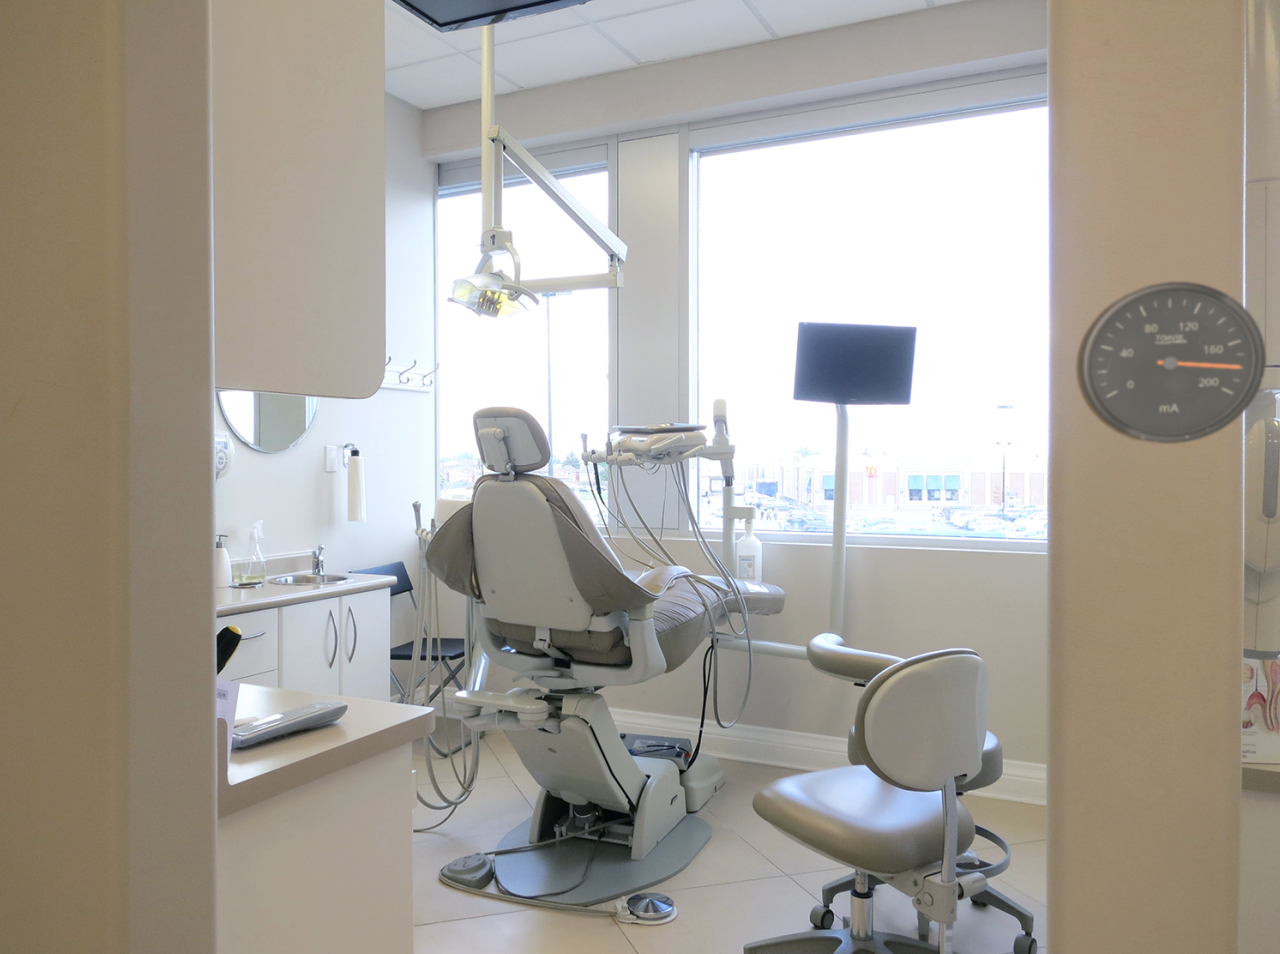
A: 180 mA
